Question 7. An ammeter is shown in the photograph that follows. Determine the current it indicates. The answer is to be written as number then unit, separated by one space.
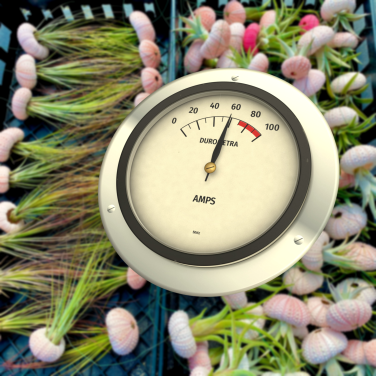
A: 60 A
